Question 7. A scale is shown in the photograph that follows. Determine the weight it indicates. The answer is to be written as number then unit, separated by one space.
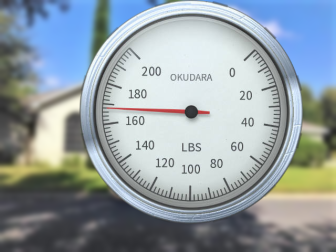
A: 168 lb
